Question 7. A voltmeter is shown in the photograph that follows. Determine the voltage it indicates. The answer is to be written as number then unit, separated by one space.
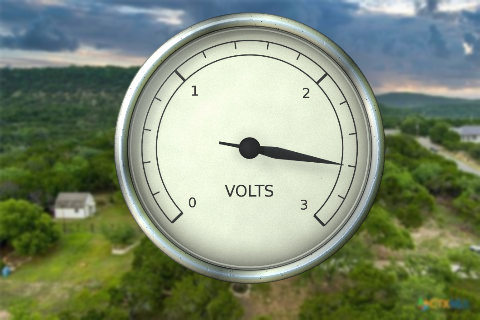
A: 2.6 V
